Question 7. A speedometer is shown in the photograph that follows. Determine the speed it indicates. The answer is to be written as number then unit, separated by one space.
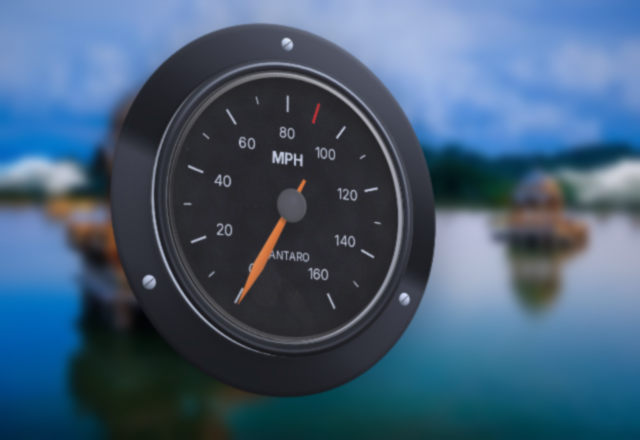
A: 0 mph
